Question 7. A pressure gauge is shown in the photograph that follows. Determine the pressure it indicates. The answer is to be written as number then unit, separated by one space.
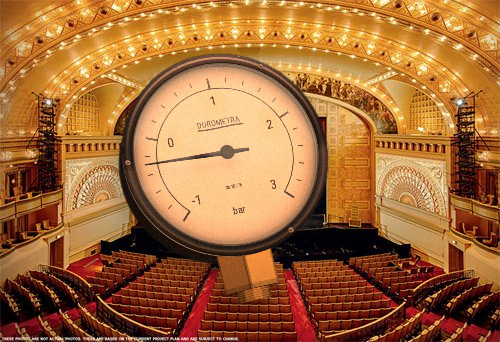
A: -0.3 bar
